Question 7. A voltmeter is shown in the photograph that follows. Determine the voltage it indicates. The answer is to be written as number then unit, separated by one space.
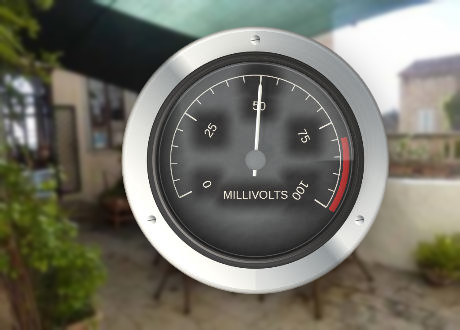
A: 50 mV
